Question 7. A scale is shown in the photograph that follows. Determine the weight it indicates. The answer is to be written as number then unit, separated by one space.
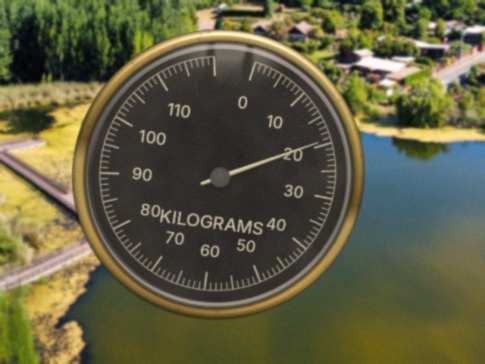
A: 19 kg
